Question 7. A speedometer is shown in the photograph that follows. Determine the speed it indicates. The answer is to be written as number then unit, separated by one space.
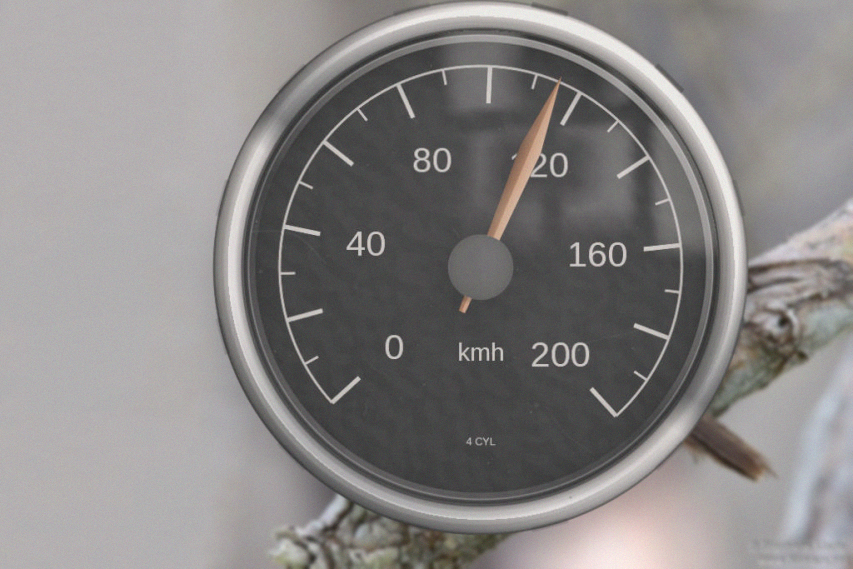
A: 115 km/h
